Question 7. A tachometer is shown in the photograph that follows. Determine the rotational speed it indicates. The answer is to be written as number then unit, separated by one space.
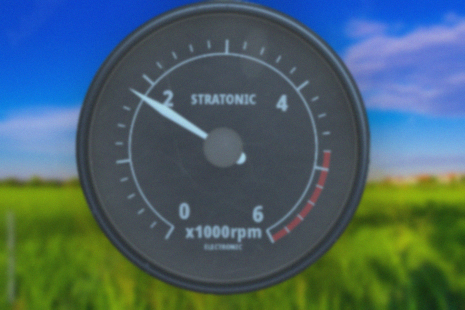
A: 1800 rpm
